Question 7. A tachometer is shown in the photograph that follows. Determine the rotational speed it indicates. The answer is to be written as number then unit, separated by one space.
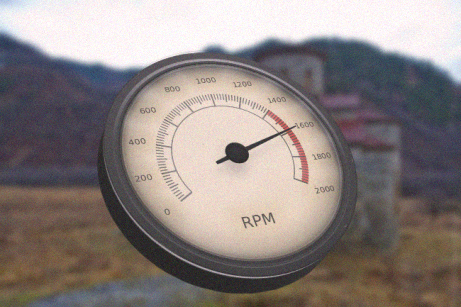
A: 1600 rpm
